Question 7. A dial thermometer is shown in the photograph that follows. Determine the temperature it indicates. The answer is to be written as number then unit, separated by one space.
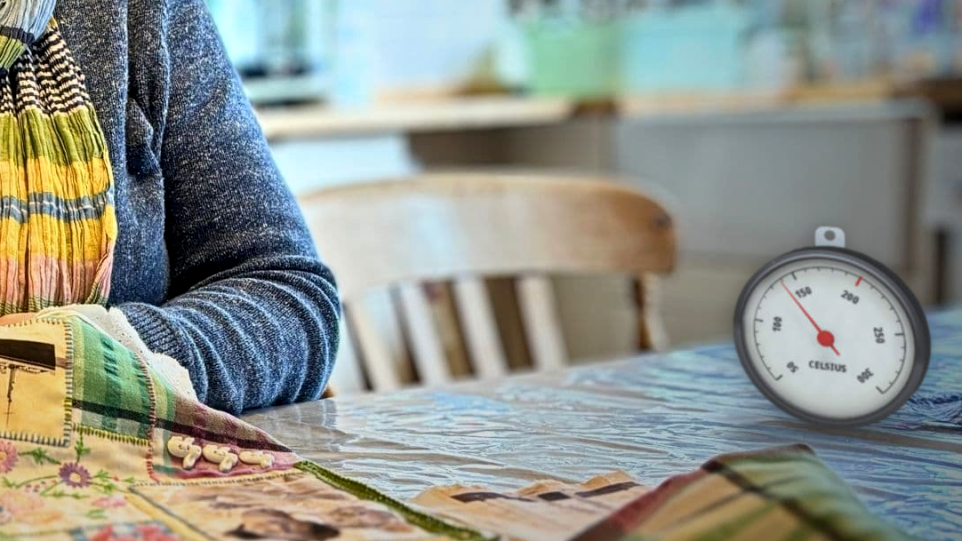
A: 140 °C
